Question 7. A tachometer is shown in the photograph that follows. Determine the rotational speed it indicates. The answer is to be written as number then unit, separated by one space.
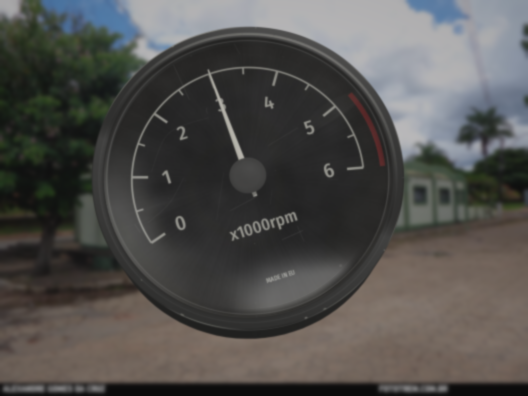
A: 3000 rpm
